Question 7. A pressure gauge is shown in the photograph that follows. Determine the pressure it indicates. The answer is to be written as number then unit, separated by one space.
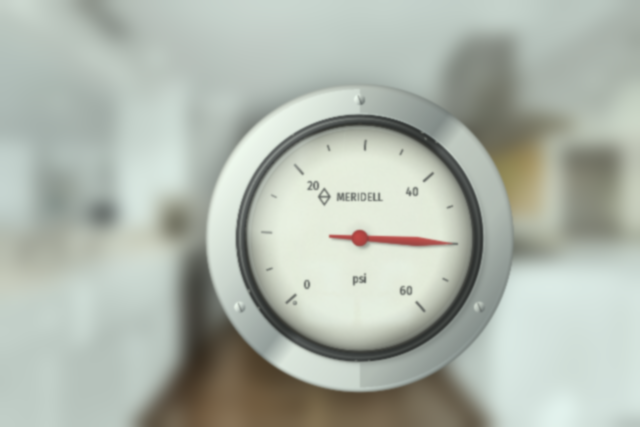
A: 50 psi
